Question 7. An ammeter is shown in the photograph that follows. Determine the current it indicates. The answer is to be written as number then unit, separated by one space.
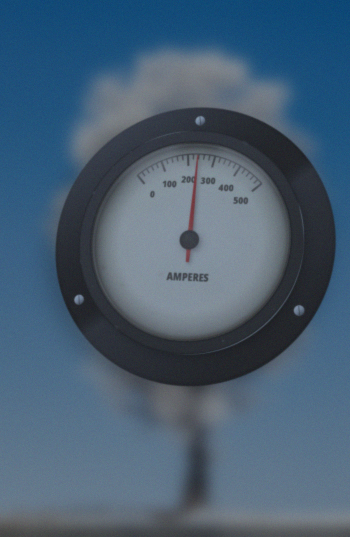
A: 240 A
